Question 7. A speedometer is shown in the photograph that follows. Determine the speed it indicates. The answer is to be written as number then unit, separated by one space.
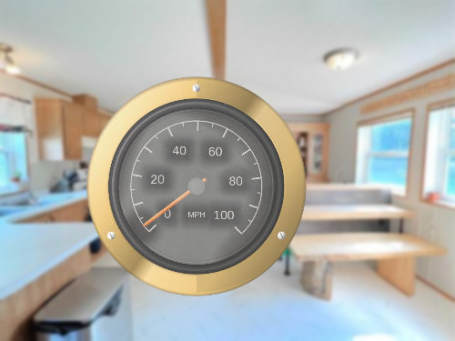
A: 2.5 mph
